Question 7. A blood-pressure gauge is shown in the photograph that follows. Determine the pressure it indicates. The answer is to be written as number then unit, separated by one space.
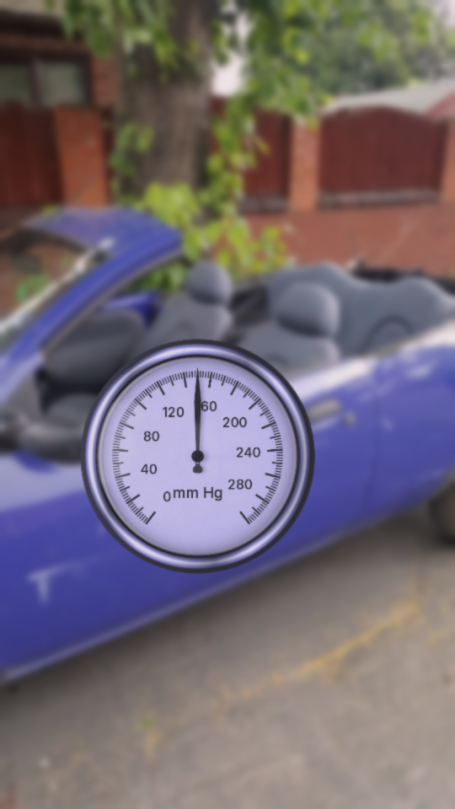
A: 150 mmHg
